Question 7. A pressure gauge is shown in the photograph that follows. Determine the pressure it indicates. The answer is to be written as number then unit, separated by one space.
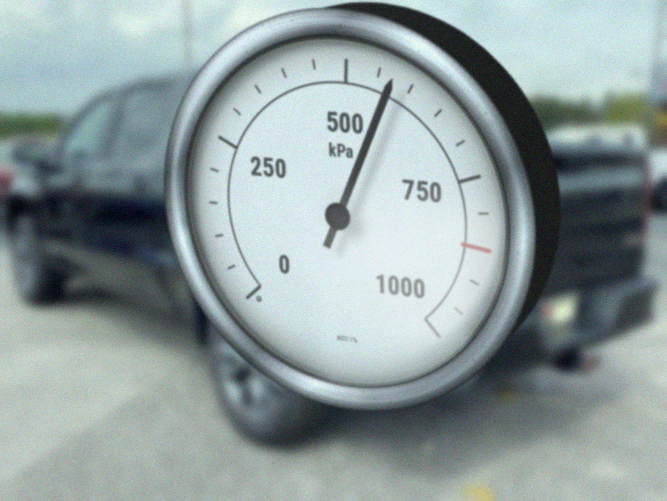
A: 575 kPa
